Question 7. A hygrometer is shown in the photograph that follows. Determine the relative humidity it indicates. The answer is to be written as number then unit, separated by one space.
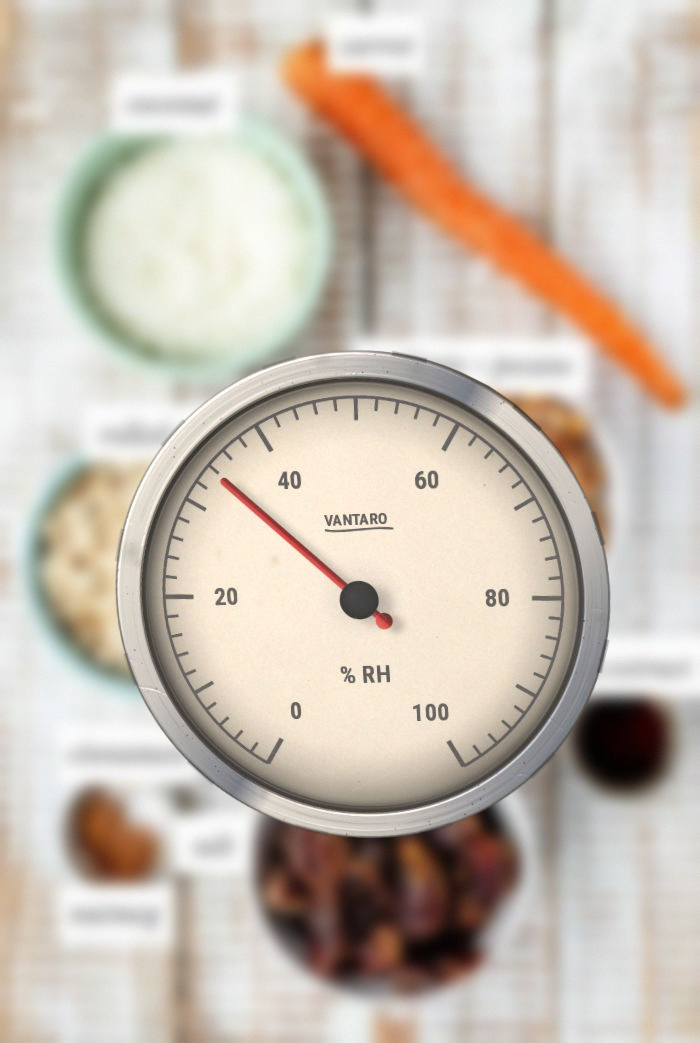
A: 34 %
